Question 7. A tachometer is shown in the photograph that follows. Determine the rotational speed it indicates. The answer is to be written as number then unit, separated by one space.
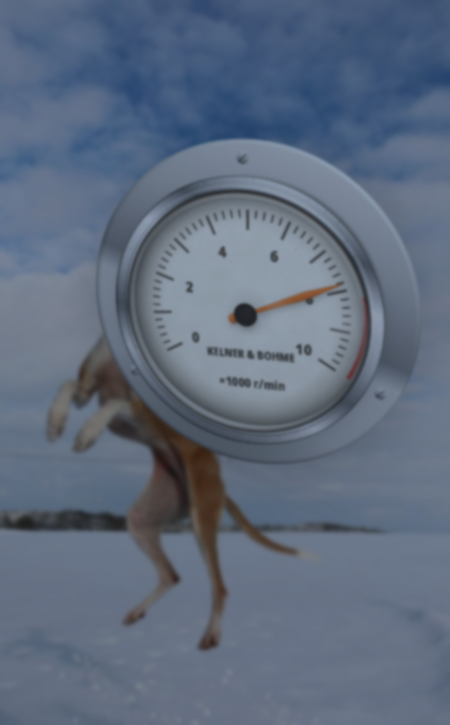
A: 7800 rpm
